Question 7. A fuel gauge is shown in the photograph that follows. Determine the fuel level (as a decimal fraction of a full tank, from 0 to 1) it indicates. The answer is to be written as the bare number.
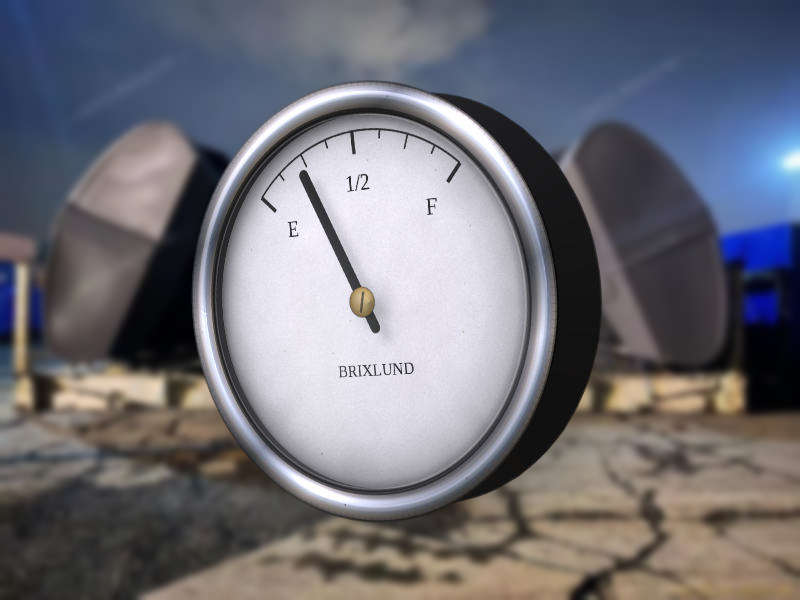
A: 0.25
